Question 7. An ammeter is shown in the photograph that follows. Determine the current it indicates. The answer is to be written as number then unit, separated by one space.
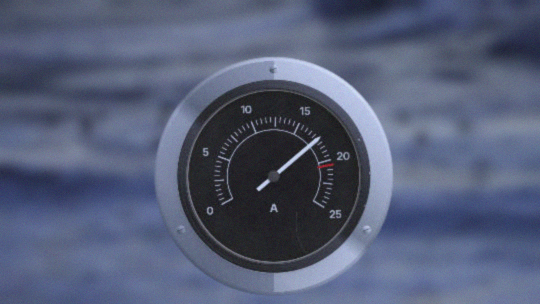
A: 17.5 A
